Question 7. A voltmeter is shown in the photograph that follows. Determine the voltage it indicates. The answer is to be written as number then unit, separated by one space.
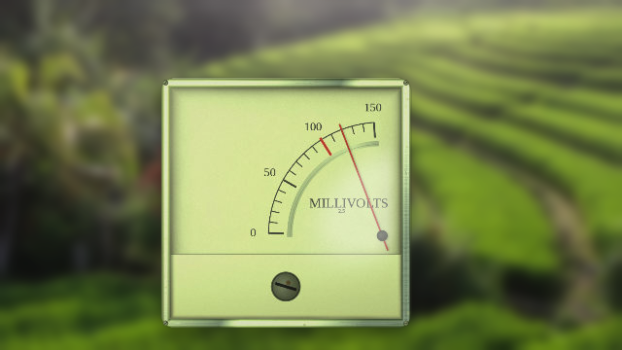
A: 120 mV
